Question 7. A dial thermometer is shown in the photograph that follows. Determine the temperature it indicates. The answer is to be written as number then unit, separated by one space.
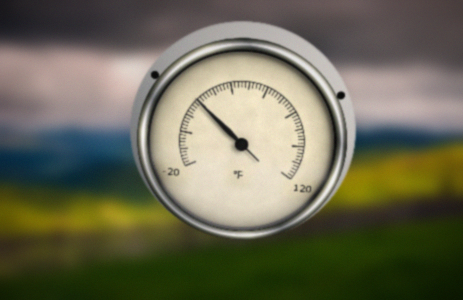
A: 20 °F
